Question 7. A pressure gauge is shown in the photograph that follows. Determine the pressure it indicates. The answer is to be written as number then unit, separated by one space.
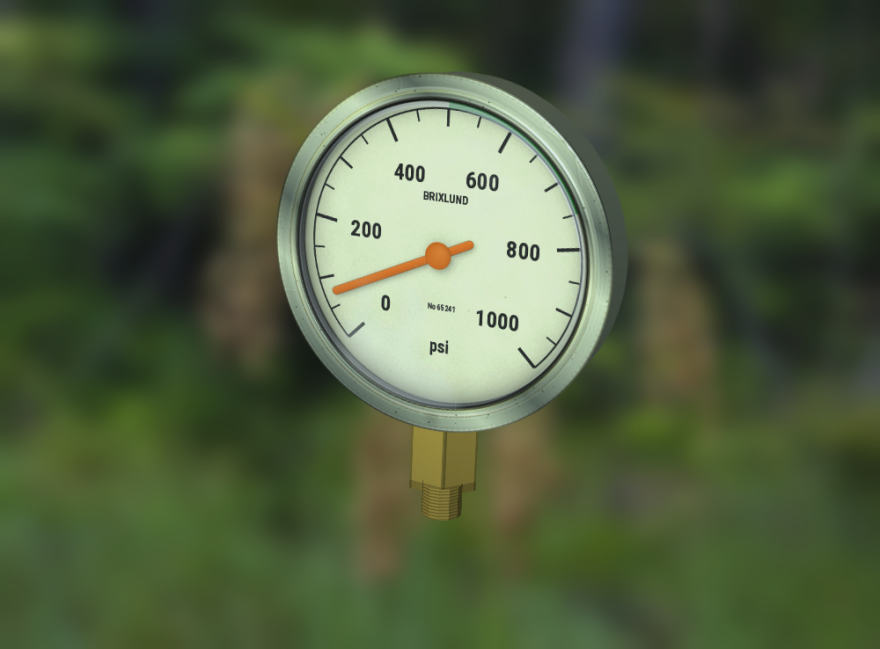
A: 75 psi
